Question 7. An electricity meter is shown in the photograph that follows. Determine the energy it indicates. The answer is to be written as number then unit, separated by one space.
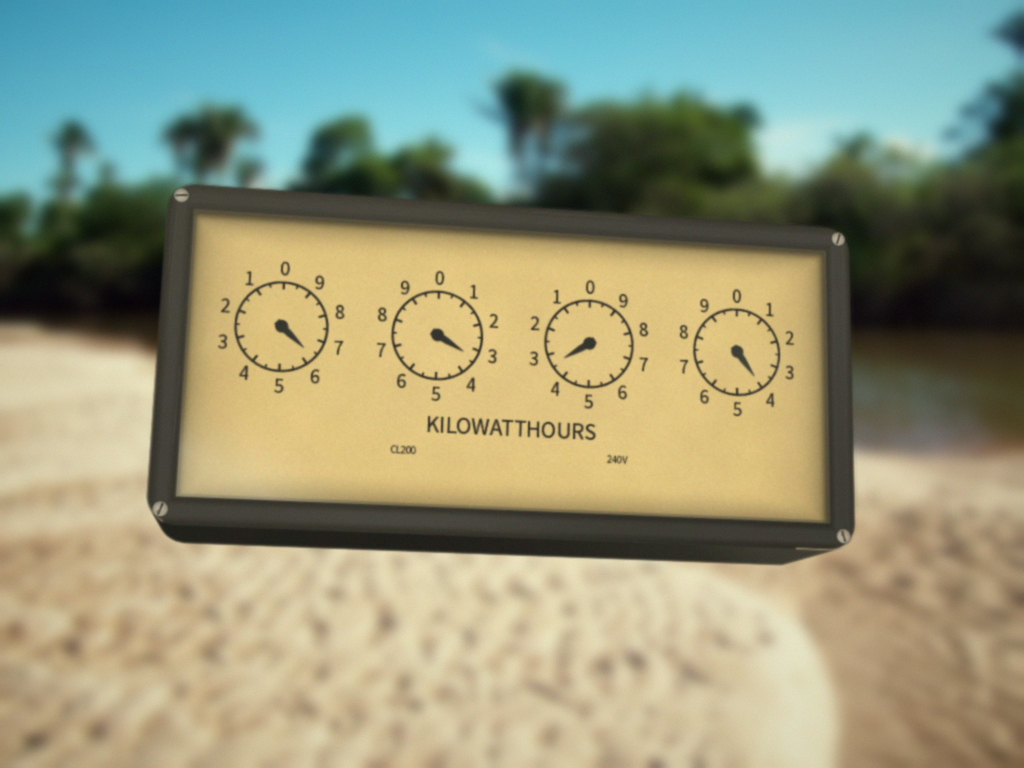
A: 6334 kWh
